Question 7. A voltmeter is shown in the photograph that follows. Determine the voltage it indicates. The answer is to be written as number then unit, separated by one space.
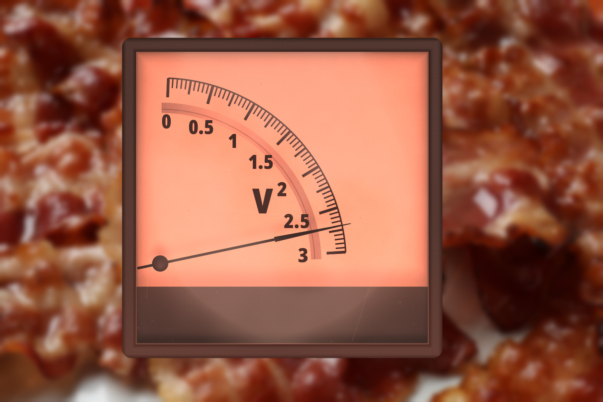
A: 2.7 V
